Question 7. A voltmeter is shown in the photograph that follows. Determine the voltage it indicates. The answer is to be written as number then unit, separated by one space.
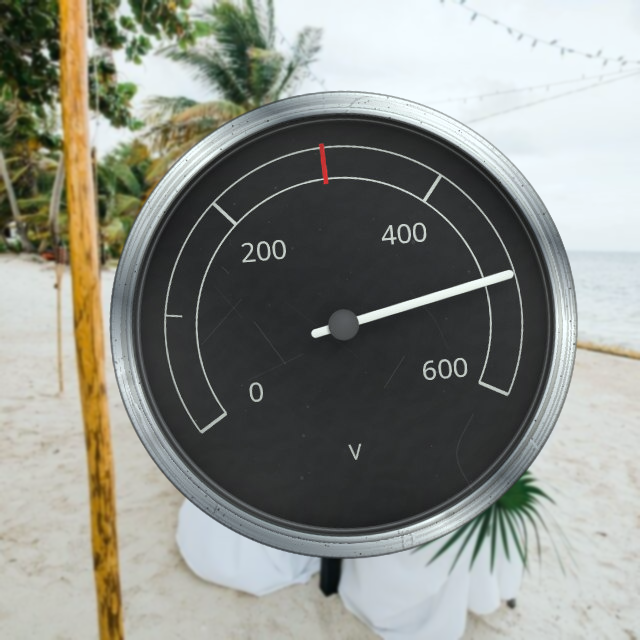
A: 500 V
